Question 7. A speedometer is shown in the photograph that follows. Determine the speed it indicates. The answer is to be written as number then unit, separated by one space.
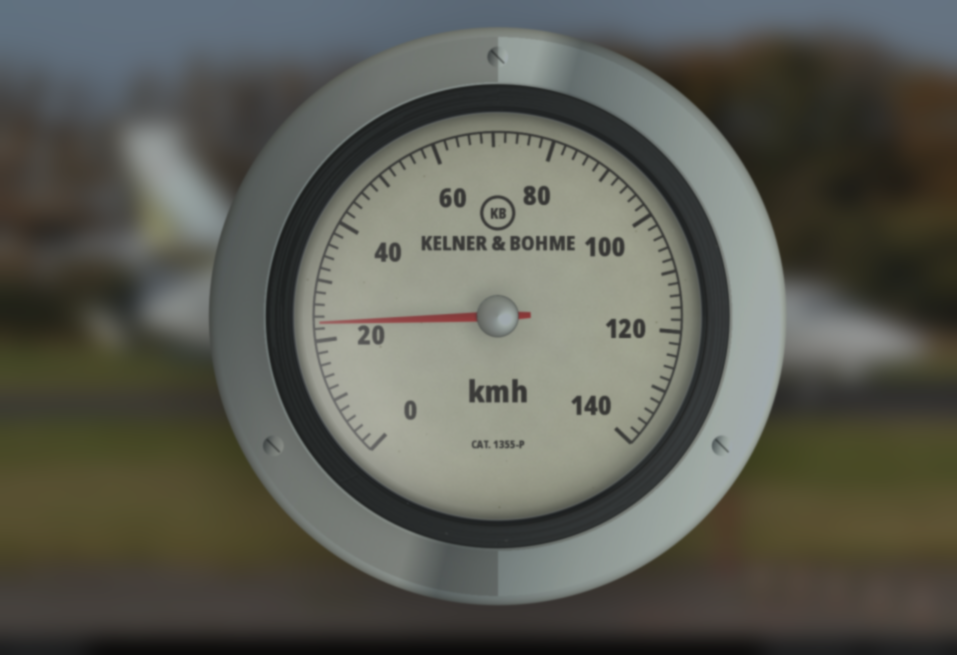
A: 23 km/h
